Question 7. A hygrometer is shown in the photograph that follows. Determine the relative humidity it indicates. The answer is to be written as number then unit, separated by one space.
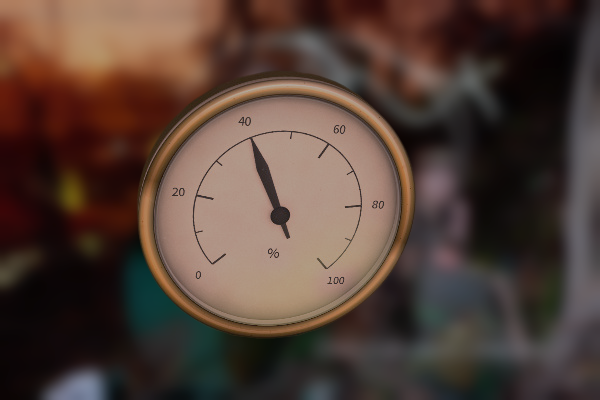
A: 40 %
